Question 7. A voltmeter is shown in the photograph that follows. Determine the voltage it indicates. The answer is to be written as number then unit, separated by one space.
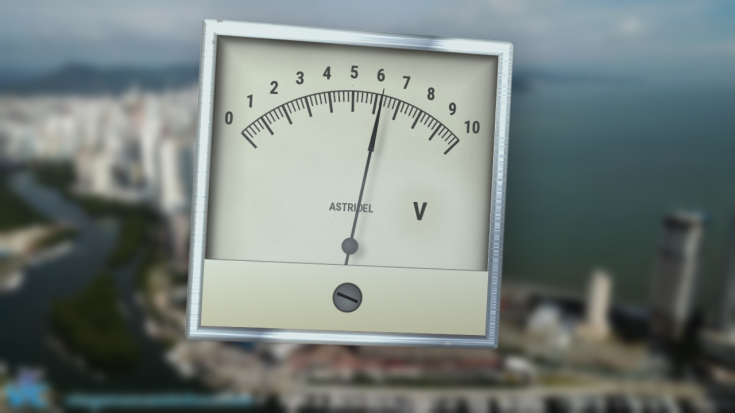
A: 6.2 V
